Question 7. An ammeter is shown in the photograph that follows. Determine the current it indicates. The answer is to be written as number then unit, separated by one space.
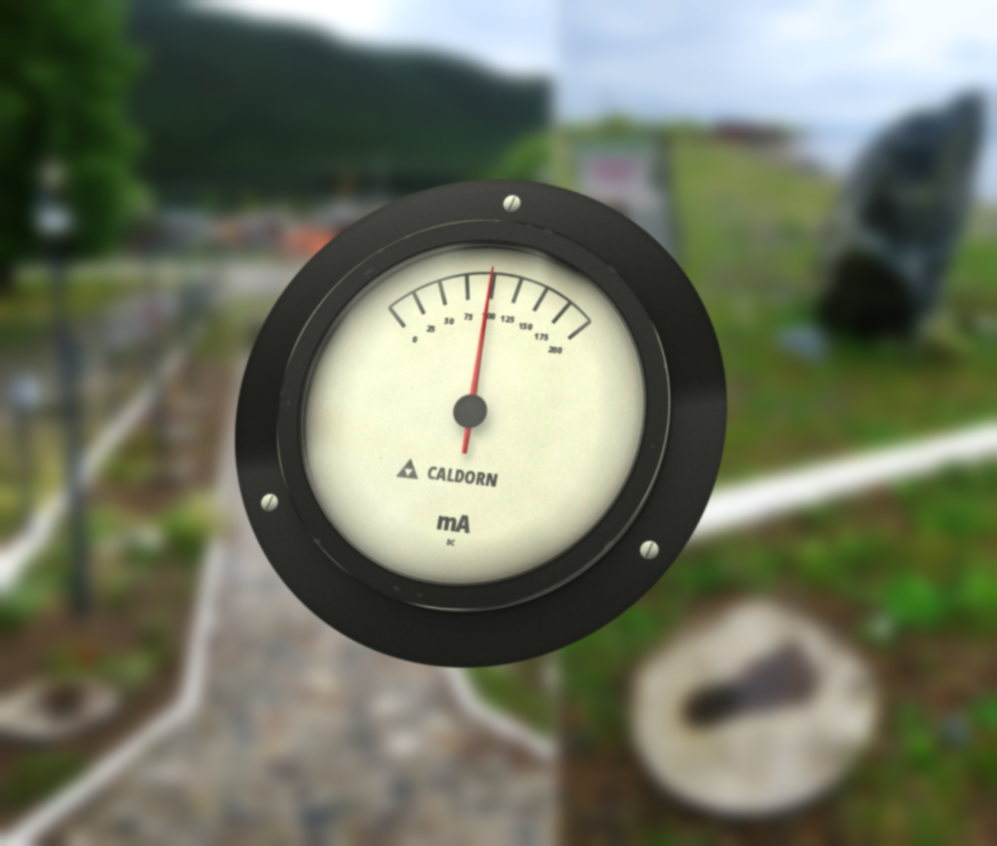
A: 100 mA
